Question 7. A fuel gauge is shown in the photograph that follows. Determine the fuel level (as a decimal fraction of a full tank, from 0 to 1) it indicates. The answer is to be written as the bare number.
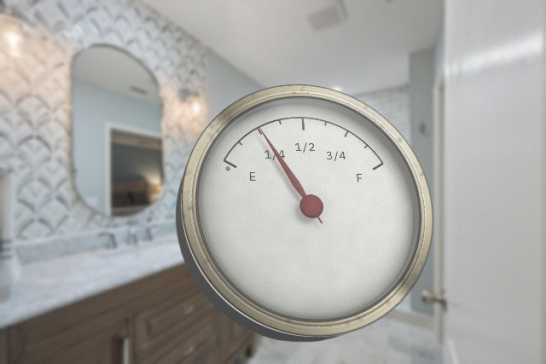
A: 0.25
